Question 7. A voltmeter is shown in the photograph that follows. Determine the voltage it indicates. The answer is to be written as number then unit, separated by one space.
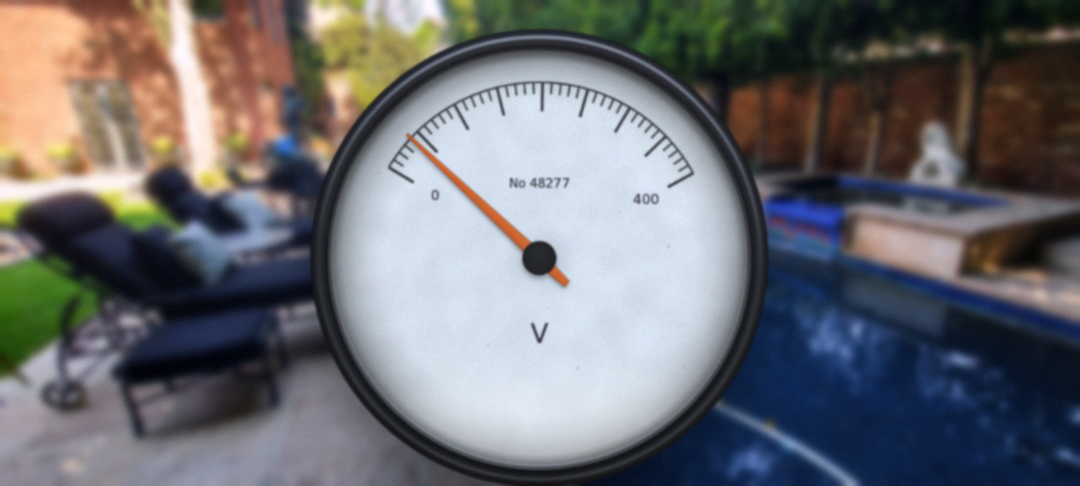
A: 40 V
